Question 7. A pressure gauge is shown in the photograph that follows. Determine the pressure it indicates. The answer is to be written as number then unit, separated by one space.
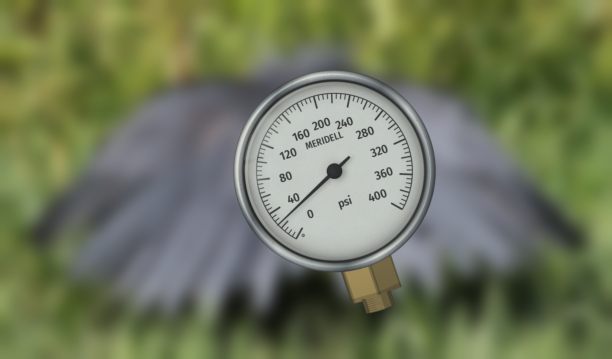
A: 25 psi
